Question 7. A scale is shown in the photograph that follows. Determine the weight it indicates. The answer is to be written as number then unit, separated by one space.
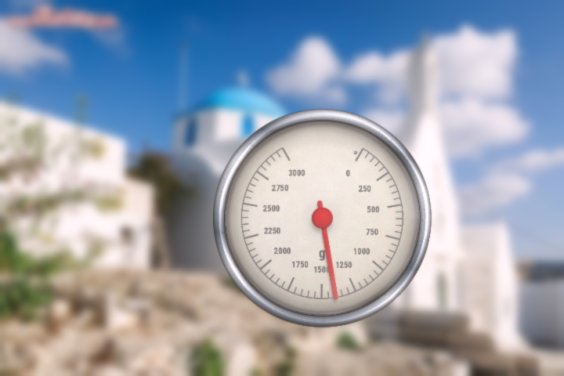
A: 1400 g
